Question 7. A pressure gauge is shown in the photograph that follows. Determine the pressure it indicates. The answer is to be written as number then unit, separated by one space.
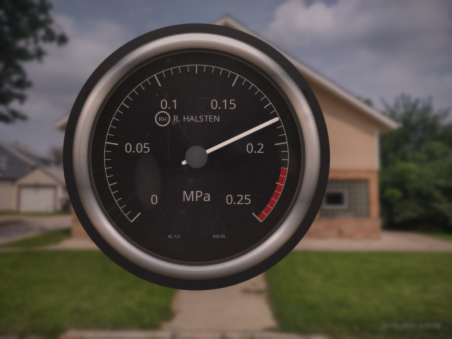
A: 0.185 MPa
